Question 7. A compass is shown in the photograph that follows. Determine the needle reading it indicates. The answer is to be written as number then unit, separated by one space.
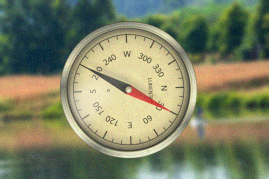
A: 30 °
